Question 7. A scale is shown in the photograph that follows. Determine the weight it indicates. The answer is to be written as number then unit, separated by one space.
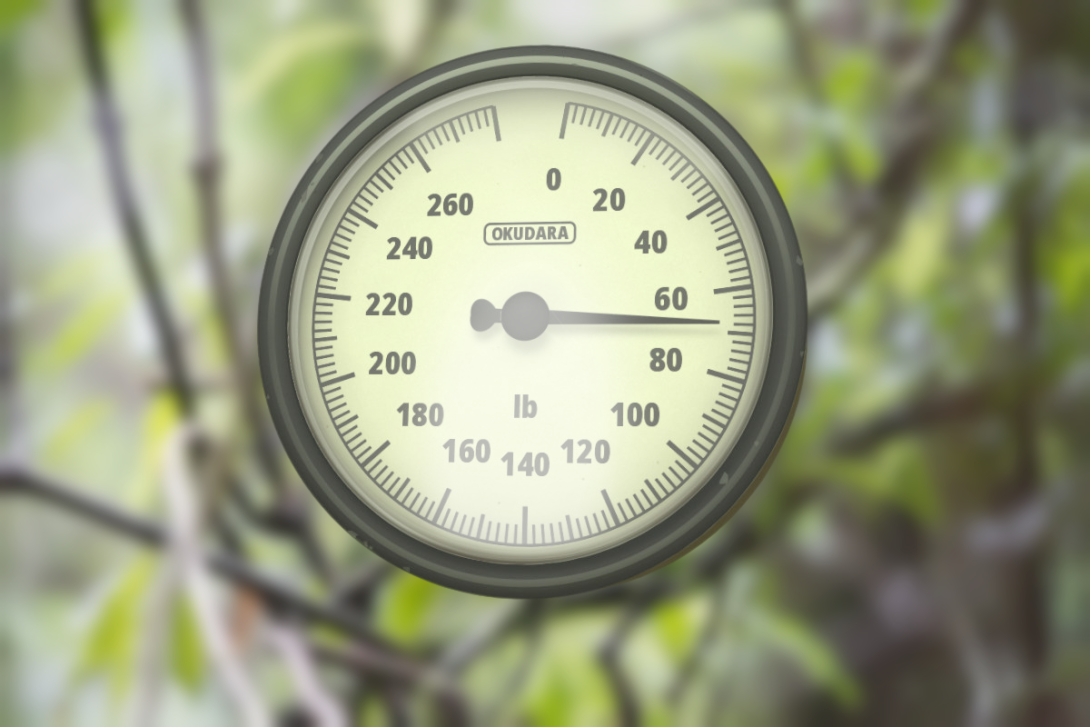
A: 68 lb
